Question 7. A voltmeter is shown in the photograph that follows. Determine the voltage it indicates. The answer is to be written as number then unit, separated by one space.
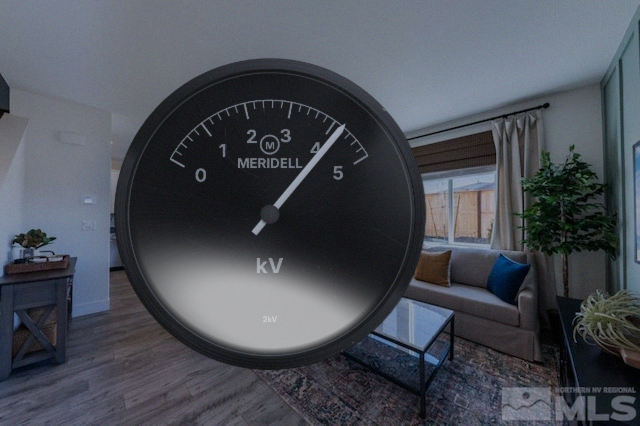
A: 4.2 kV
